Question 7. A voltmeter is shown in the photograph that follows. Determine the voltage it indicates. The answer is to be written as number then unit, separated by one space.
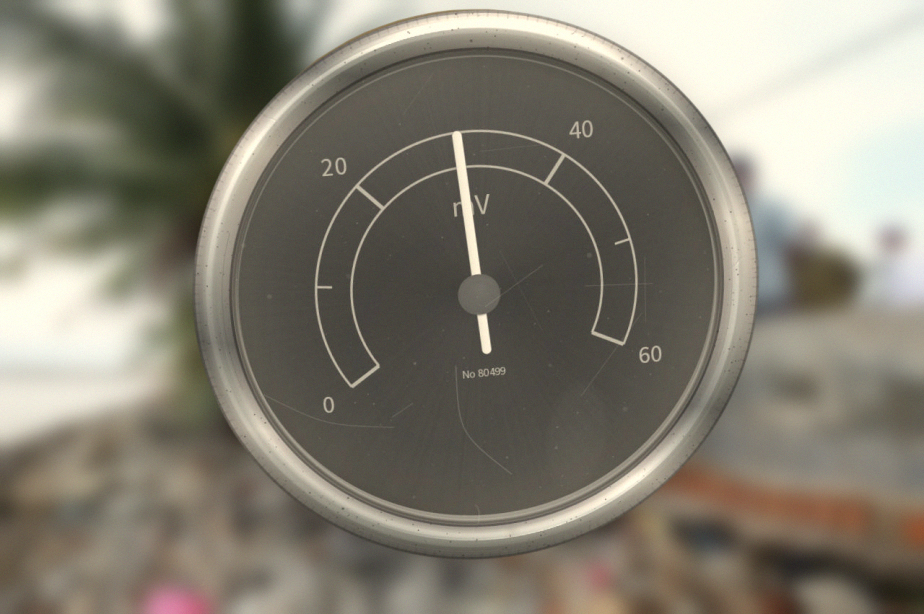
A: 30 mV
